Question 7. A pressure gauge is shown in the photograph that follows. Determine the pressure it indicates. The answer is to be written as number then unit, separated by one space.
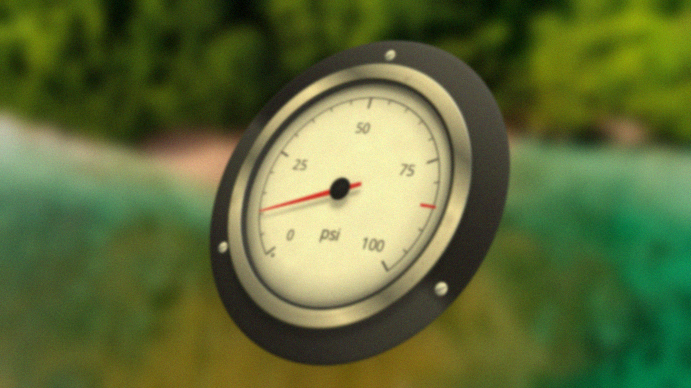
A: 10 psi
